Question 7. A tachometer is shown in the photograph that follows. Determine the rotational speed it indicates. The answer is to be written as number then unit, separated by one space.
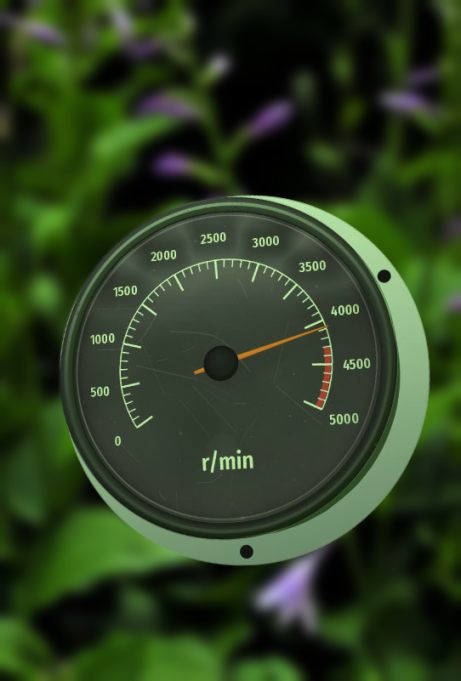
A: 4100 rpm
